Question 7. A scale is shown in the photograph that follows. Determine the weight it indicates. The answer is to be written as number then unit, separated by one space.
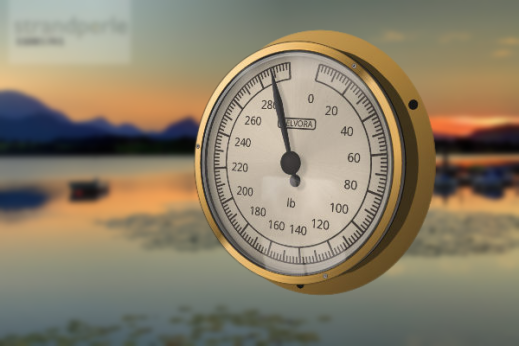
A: 290 lb
